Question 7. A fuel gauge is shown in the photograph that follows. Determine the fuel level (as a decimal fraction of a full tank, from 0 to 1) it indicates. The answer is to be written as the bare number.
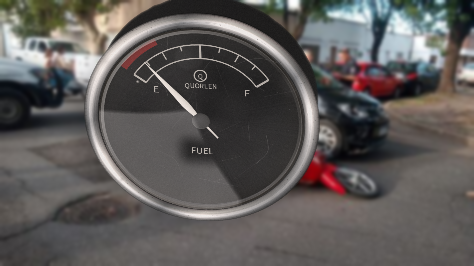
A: 0.125
